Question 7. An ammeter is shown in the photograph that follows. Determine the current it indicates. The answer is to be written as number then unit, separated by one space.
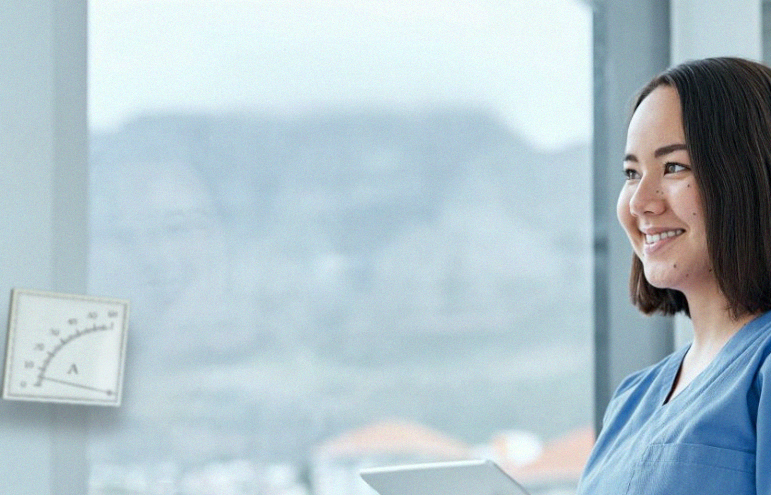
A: 5 A
